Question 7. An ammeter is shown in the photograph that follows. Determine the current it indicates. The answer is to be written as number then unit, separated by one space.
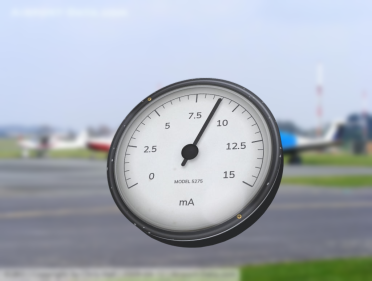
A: 9 mA
